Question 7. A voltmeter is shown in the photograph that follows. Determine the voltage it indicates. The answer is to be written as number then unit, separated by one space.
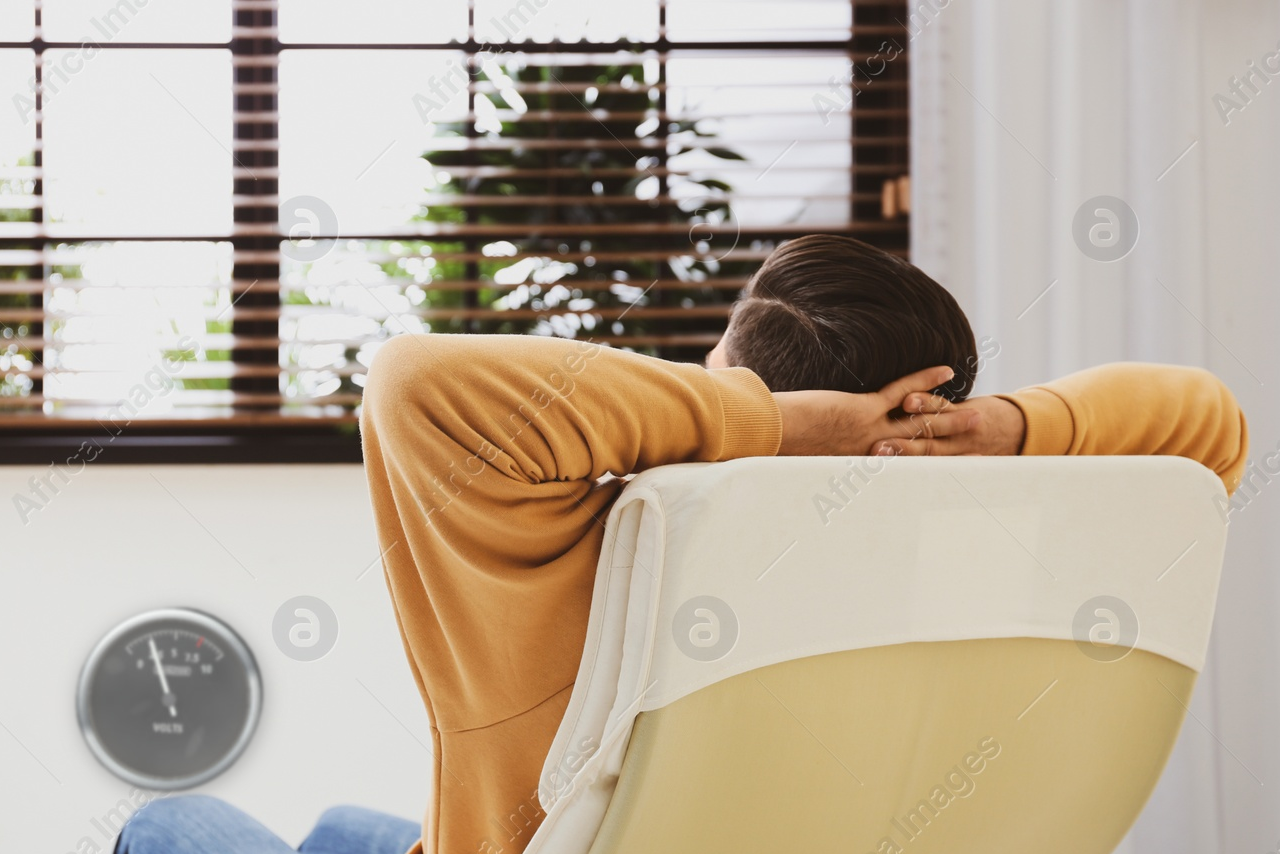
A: 2.5 V
